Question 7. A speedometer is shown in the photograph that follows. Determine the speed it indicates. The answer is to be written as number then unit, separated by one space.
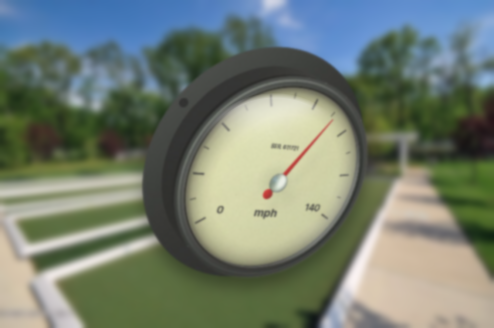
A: 90 mph
